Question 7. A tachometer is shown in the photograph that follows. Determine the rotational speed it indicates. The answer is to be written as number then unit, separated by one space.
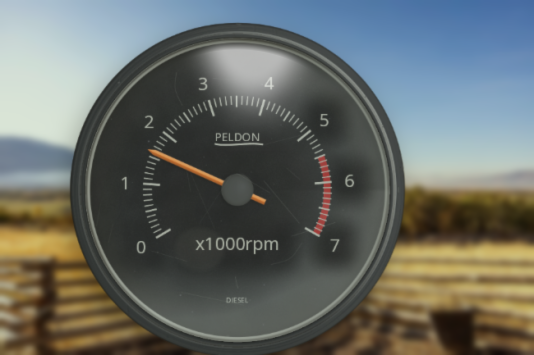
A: 1600 rpm
